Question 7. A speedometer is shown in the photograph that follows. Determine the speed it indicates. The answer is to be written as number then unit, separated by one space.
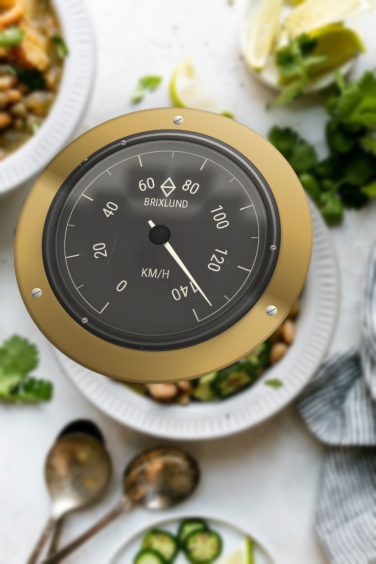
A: 135 km/h
